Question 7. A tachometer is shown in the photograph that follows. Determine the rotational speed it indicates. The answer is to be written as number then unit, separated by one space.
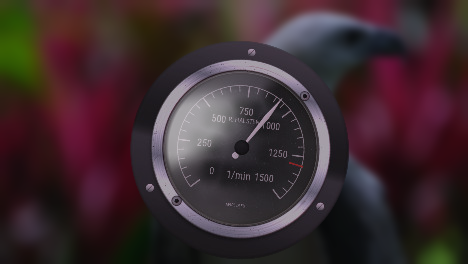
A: 925 rpm
